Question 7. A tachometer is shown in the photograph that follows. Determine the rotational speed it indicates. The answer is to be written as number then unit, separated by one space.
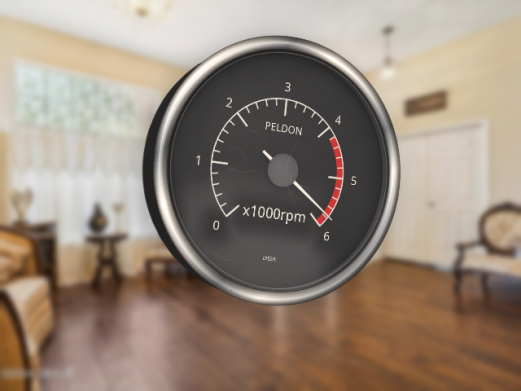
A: 5800 rpm
